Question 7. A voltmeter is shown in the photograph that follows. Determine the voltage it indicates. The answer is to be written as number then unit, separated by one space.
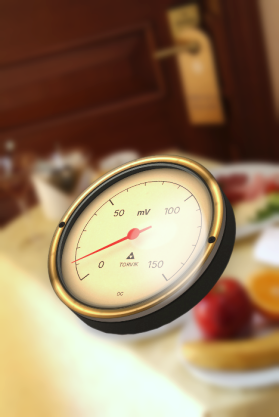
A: 10 mV
